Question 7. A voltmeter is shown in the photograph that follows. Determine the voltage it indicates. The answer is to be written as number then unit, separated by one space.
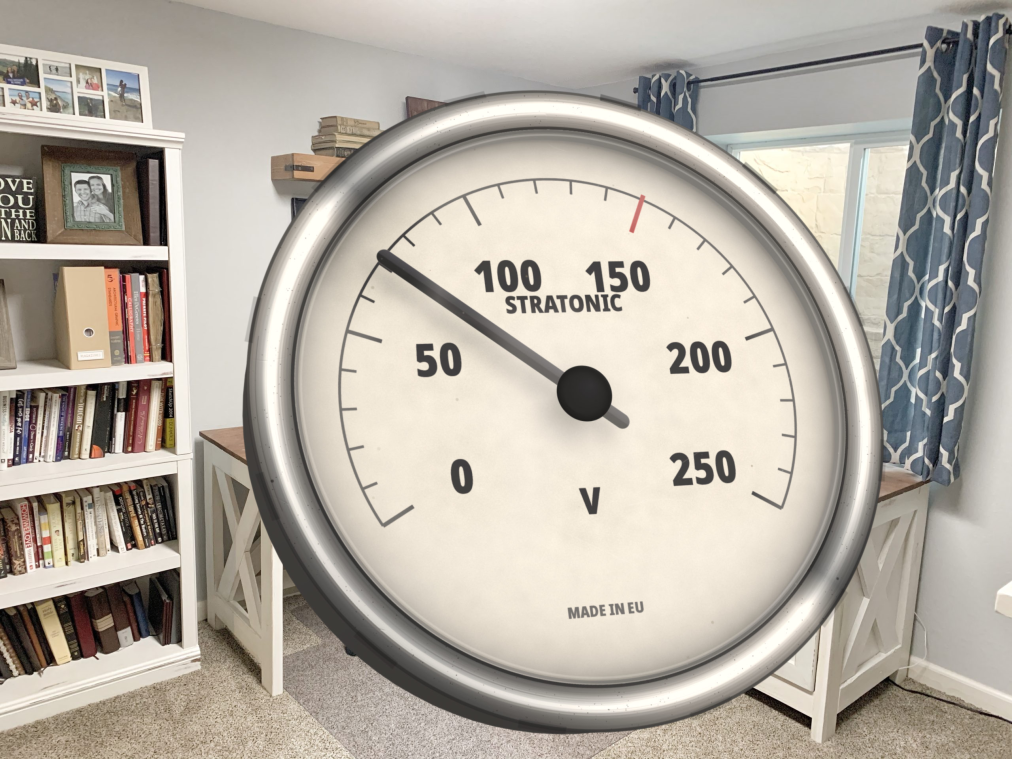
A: 70 V
